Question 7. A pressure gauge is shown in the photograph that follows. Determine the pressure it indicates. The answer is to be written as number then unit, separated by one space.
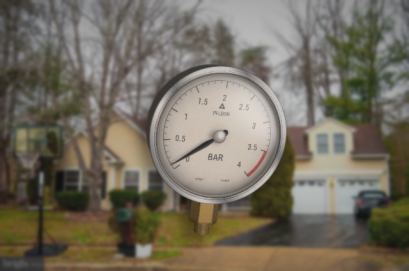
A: 0.1 bar
